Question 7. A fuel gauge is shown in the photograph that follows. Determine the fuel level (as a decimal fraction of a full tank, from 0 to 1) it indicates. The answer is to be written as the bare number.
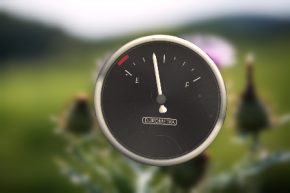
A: 0.375
